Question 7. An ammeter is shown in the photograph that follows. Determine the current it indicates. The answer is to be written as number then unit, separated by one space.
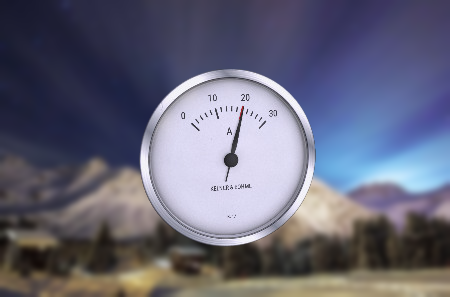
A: 20 A
